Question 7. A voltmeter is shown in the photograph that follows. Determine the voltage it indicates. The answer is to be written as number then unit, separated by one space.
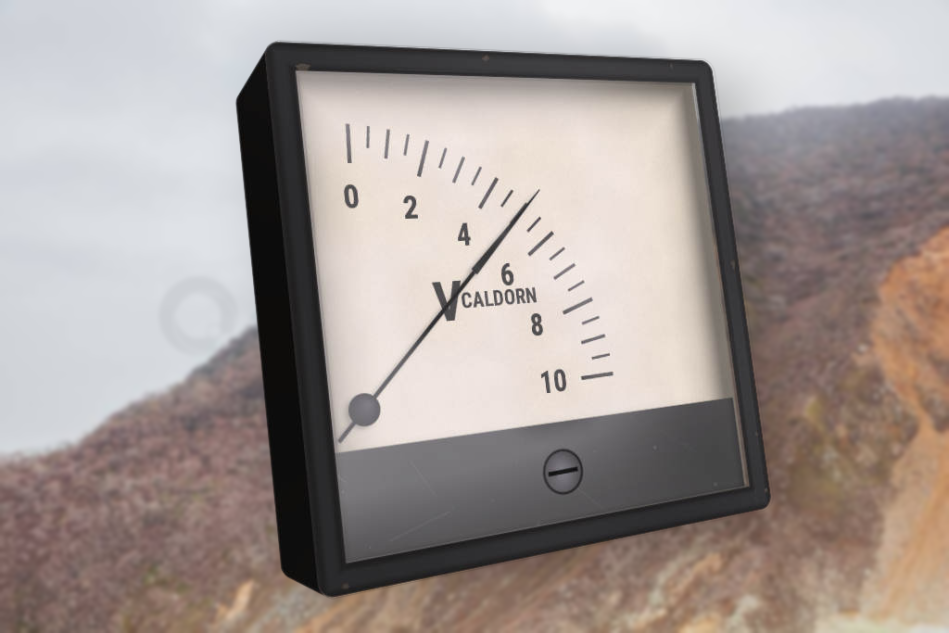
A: 5 V
